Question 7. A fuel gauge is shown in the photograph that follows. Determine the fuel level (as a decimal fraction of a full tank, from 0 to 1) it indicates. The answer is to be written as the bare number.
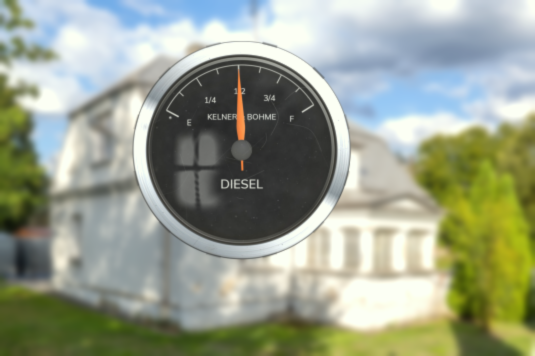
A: 0.5
